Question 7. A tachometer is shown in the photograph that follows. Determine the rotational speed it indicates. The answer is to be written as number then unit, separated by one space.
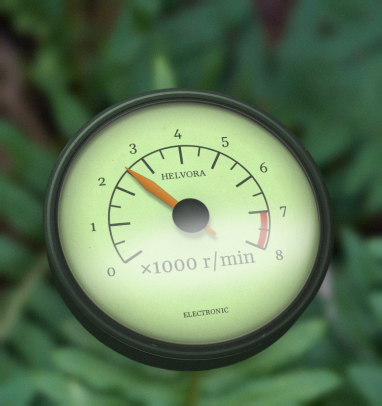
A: 2500 rpm
